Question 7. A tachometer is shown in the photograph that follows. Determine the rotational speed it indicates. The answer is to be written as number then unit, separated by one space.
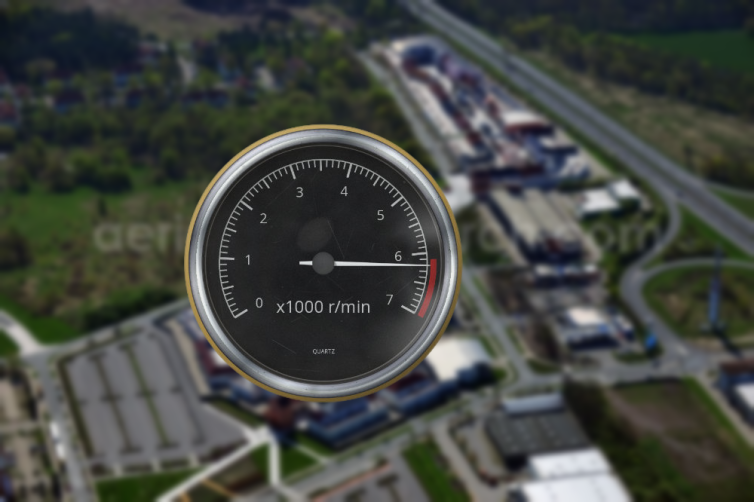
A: 6200 rpm
